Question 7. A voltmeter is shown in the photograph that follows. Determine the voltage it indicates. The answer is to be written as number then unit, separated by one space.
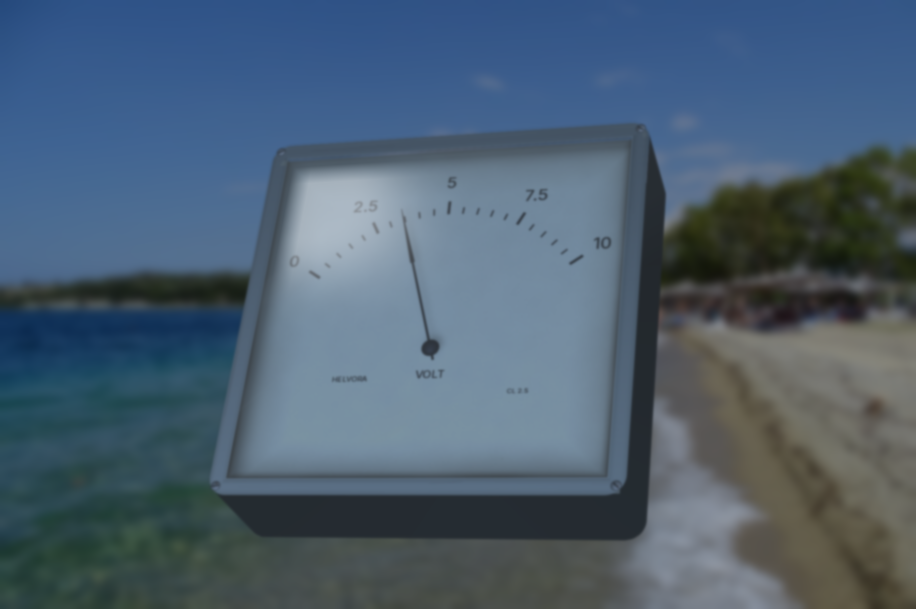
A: 3.5 V
